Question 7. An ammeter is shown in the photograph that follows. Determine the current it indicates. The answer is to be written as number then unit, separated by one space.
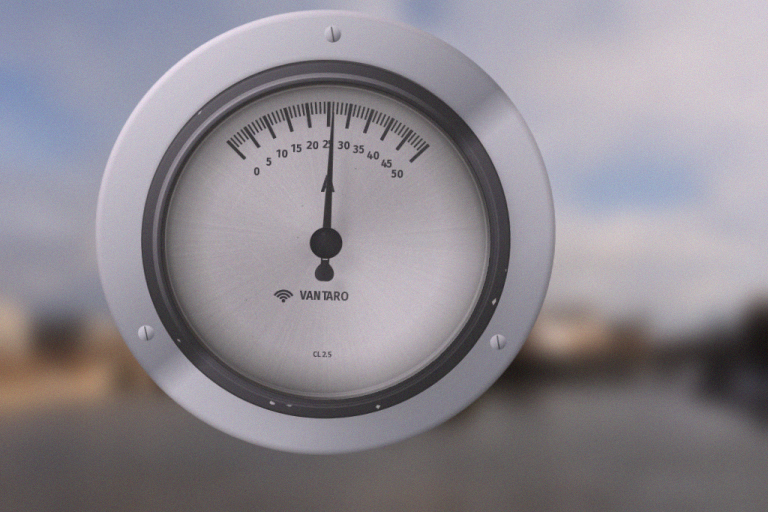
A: 26 A
